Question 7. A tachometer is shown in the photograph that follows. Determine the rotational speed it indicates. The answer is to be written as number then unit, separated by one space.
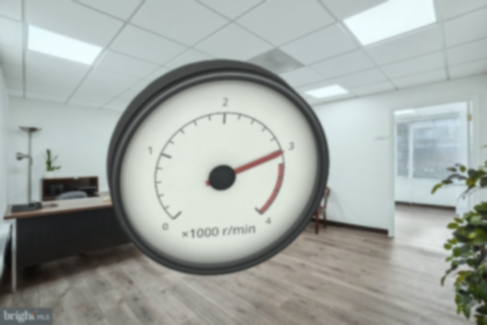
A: 3000 rpm
